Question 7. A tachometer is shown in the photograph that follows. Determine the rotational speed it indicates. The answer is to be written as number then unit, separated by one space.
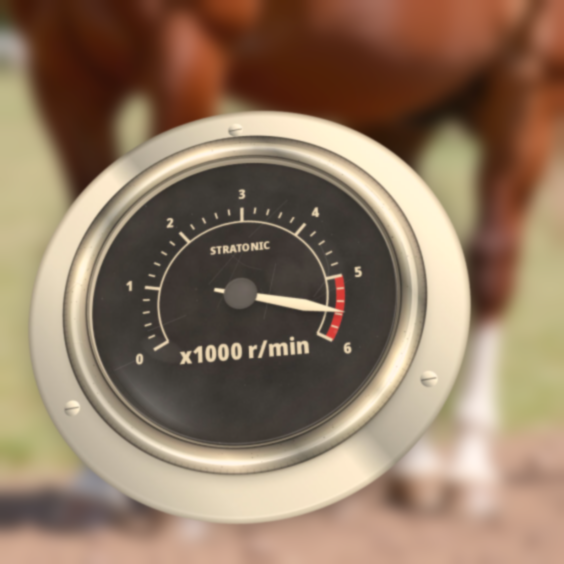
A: 5600 rpm
